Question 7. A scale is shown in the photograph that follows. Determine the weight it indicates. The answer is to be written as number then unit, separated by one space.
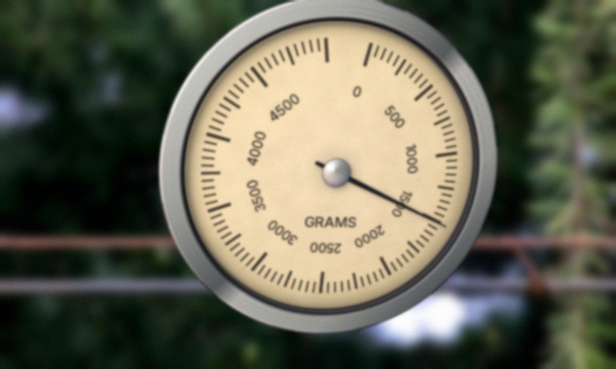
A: 1500 g
